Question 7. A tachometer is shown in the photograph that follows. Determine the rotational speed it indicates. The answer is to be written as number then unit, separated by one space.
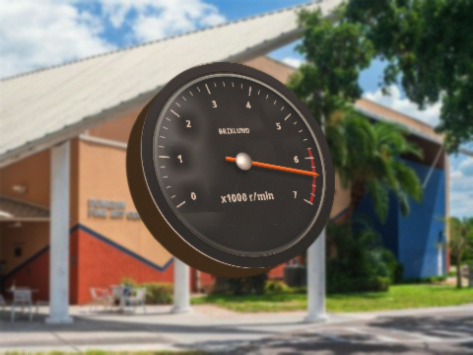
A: 6400 rpm
